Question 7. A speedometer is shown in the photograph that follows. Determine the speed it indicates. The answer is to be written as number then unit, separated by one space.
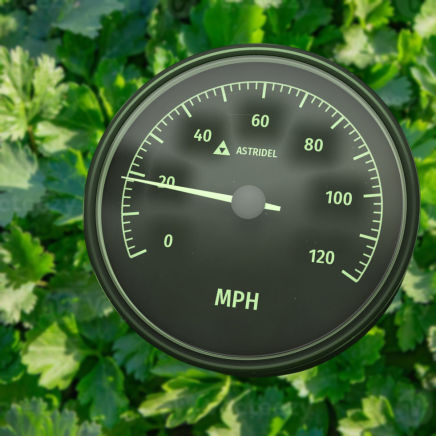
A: 18 mph
